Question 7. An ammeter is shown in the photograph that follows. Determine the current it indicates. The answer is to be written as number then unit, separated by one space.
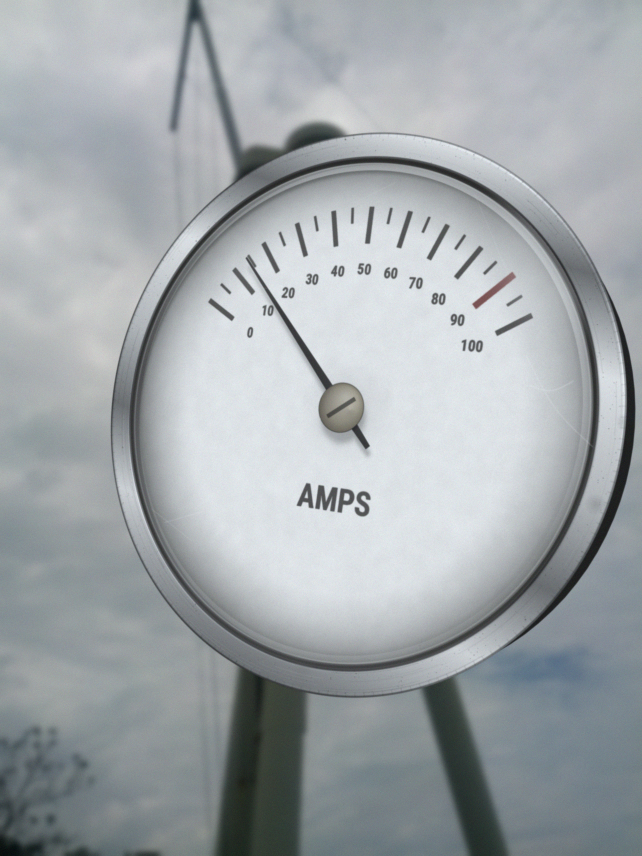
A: 15 A
